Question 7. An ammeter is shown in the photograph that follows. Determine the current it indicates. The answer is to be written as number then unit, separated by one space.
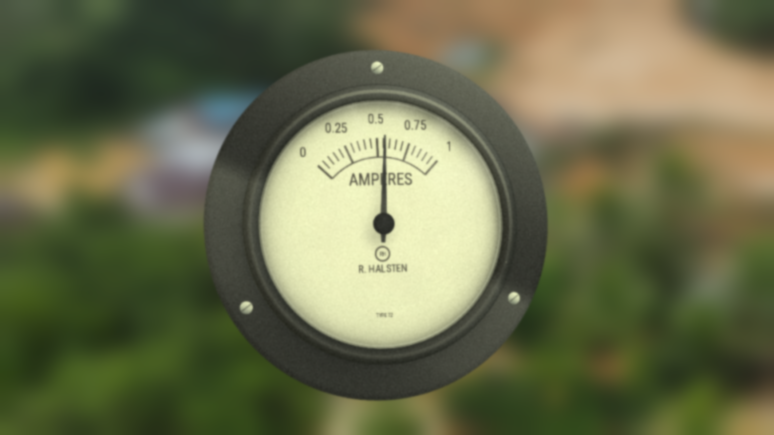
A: 0.55 A
